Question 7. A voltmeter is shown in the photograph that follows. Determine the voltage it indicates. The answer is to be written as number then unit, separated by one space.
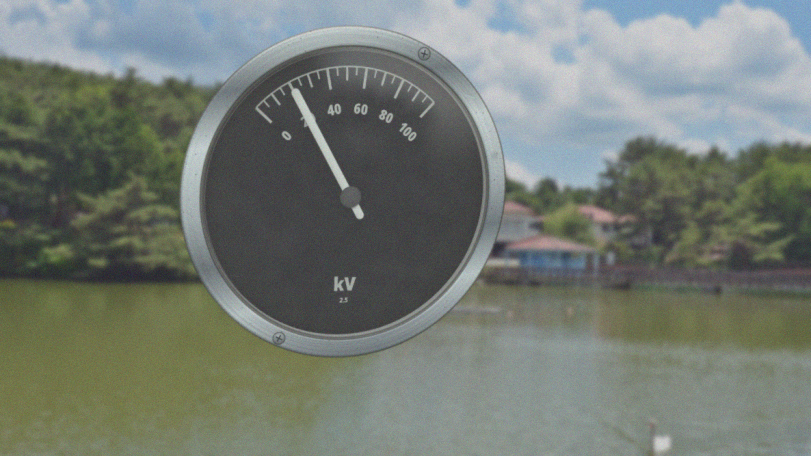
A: 20 kV
